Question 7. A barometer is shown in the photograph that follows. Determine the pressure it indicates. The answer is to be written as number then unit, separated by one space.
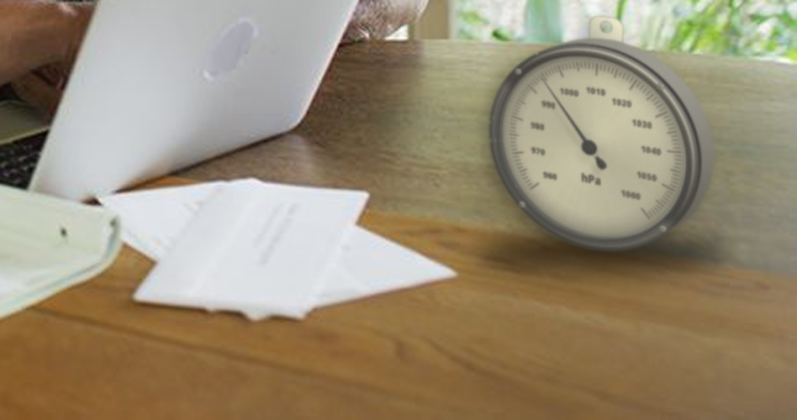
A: 995 hPa
